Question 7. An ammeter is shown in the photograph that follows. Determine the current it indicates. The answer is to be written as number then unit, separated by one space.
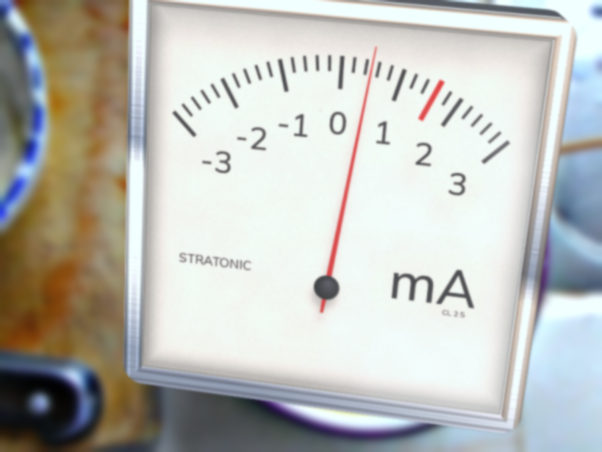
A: 0.5 mA
